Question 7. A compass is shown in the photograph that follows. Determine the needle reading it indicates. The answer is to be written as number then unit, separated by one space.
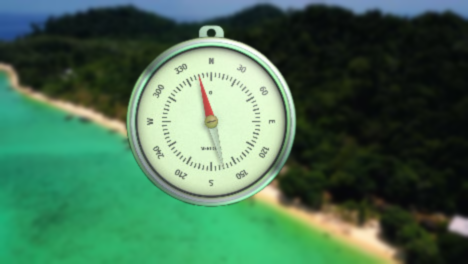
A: 345 °
